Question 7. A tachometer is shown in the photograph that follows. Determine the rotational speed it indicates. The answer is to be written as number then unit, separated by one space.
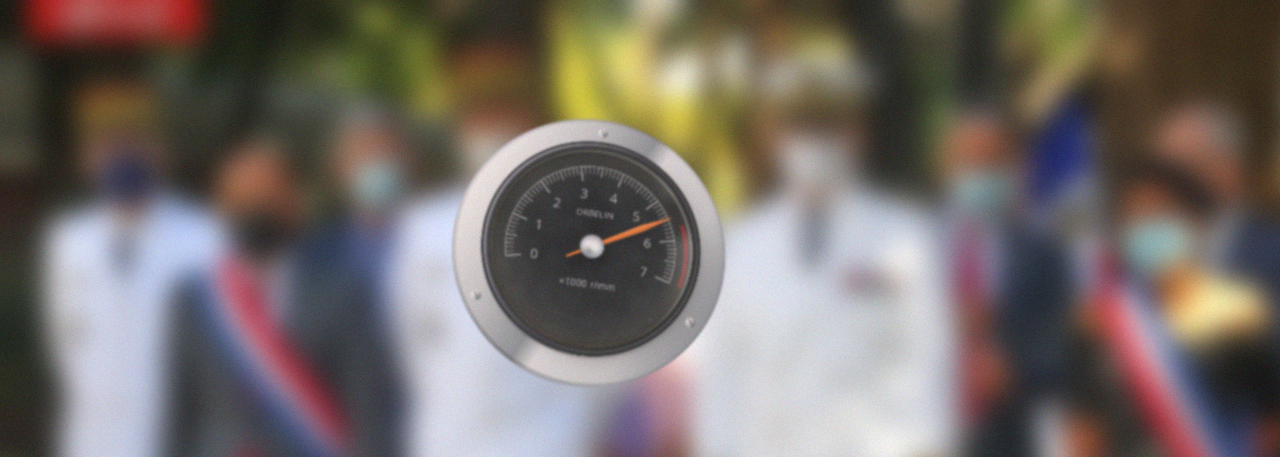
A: 5500 rpm
